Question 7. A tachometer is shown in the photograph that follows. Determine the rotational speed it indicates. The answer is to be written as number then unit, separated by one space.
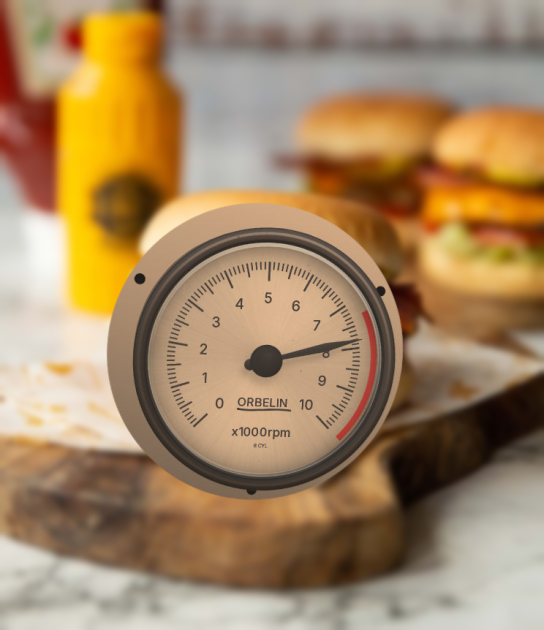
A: 7800 rpm
